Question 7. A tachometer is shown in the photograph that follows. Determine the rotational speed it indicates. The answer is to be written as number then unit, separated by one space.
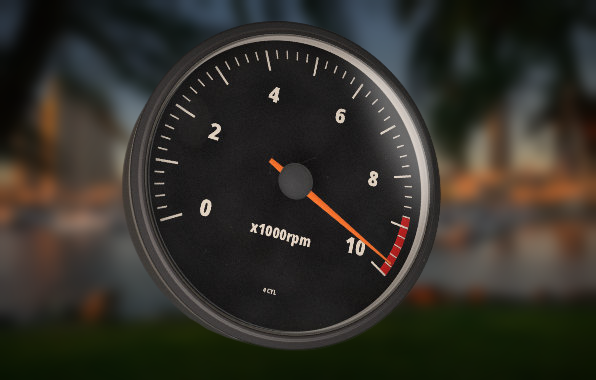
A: 9800 rpm
